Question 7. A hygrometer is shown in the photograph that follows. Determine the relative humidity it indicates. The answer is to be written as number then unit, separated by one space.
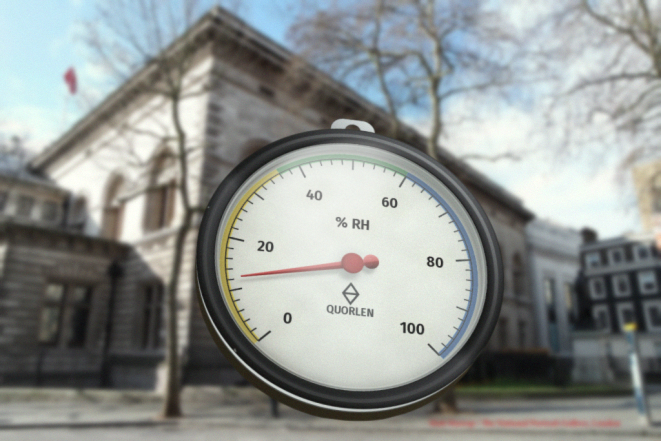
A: 12 %
